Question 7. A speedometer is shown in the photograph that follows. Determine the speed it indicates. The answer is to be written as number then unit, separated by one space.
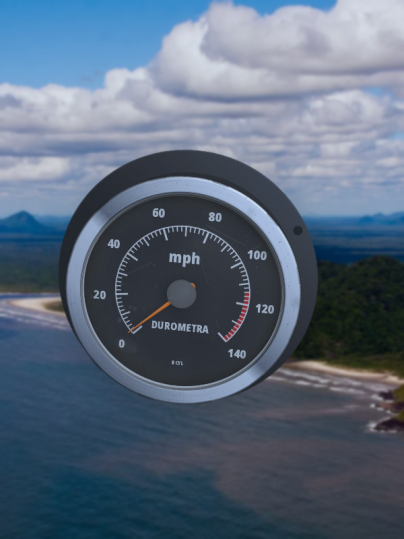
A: 2 mph
